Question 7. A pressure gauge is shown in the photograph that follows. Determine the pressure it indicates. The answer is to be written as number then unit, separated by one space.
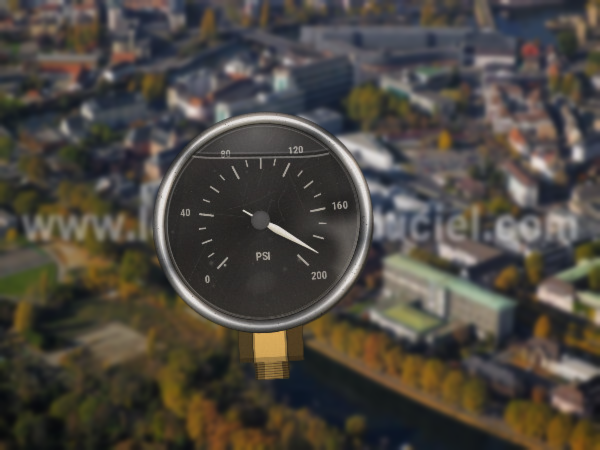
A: 190 psi
